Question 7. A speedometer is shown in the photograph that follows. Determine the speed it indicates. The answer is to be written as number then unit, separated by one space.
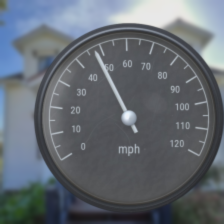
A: 47.5 mph
